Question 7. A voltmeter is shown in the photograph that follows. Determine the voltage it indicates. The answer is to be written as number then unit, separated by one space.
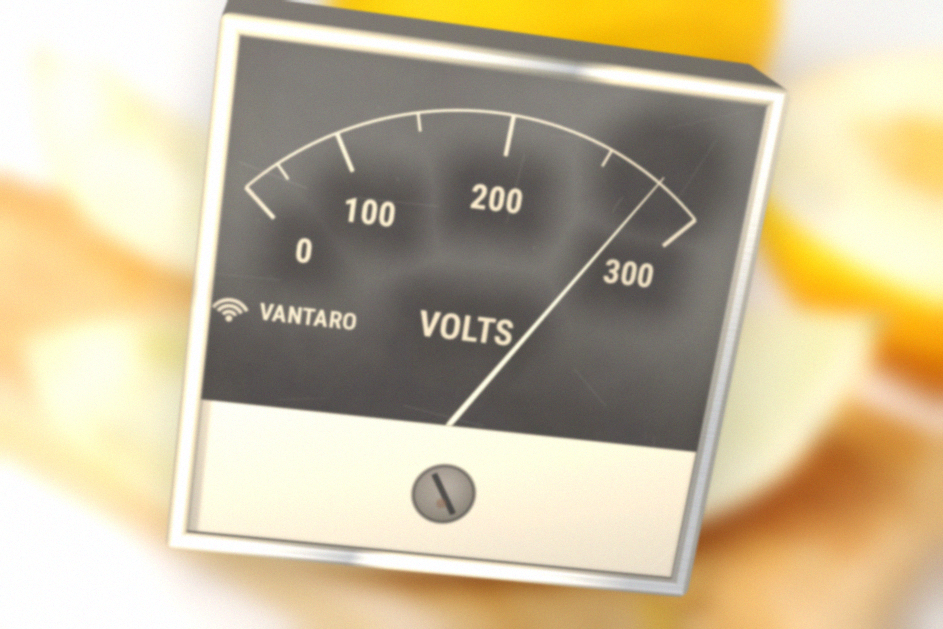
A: 275 V
